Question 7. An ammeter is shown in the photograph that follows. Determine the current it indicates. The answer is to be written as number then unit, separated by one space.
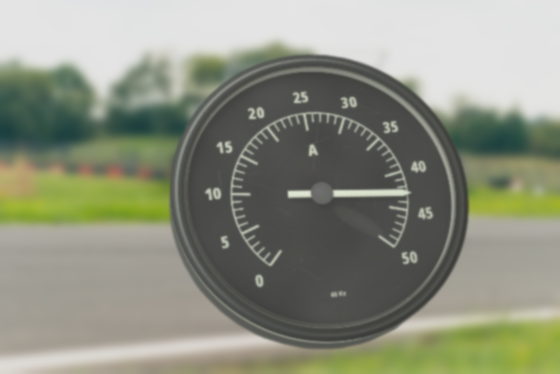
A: 43 A
